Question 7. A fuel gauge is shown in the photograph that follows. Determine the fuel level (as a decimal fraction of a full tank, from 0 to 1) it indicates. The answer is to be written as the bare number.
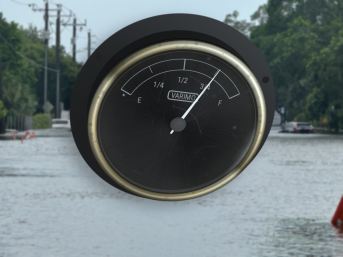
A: 0.75
